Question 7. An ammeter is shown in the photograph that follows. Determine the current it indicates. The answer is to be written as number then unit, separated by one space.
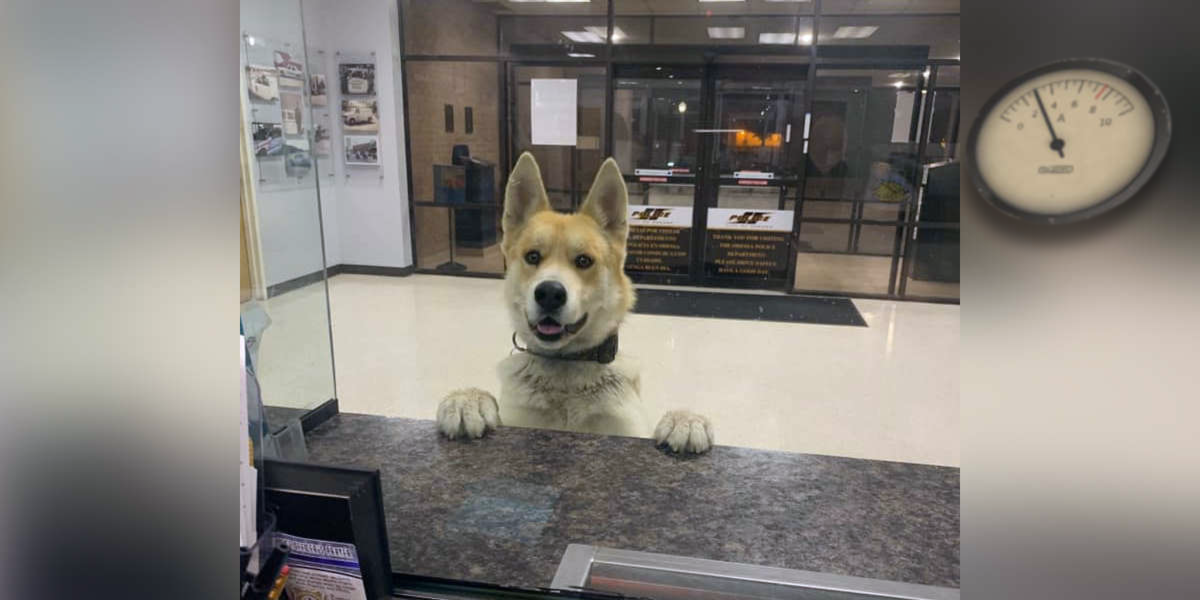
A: 3 A
